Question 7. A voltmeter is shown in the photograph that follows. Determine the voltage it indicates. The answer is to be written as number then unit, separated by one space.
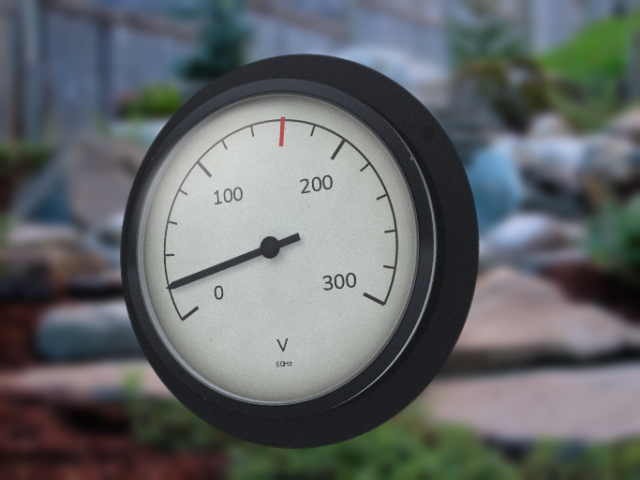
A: 20 V
